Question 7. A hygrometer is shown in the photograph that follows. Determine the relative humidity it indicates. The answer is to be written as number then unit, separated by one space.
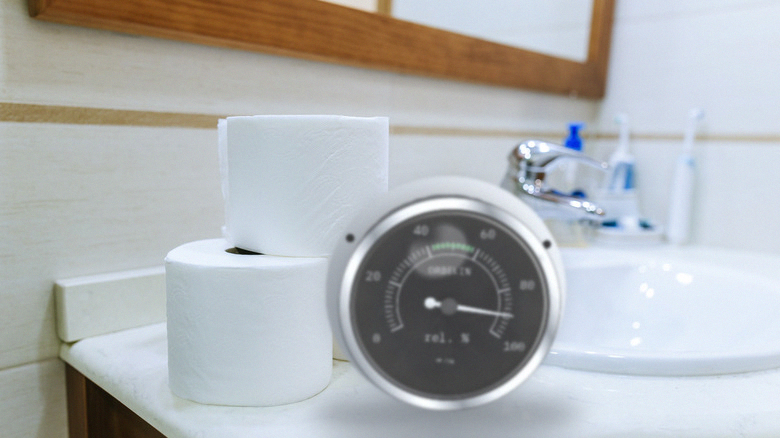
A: 90 %
